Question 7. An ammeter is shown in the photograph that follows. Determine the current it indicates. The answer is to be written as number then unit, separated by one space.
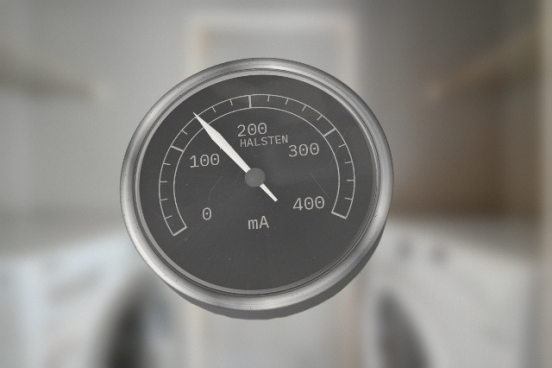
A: 140 mA
